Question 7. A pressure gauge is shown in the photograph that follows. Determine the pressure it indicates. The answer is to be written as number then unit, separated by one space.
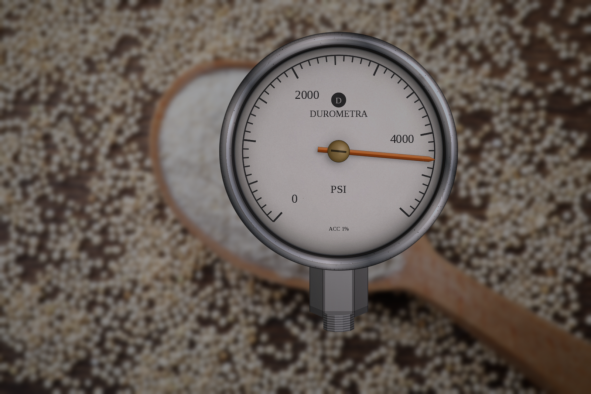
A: 4300 psi
